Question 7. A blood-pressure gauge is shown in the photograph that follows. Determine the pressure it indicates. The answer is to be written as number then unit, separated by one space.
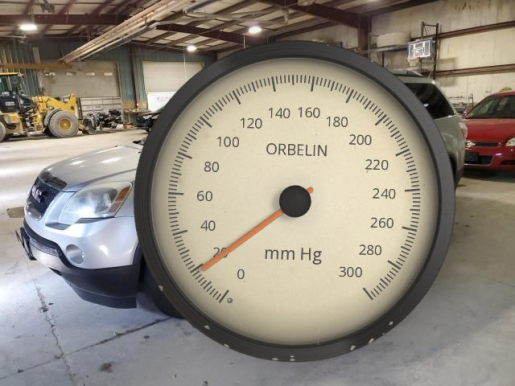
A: 18 mmHg
